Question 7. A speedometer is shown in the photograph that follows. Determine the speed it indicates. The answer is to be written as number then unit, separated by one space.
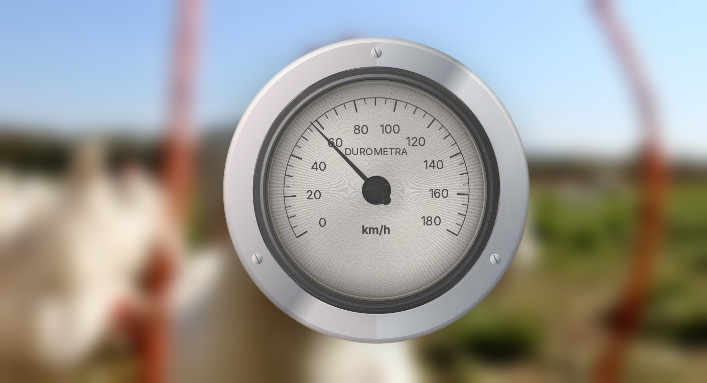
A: 57.5 km/h
